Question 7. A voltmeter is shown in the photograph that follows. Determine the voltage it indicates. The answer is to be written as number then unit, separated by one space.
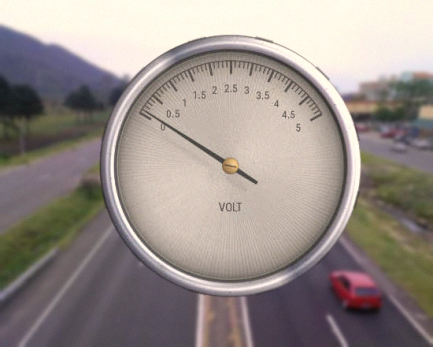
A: 0.1 V
